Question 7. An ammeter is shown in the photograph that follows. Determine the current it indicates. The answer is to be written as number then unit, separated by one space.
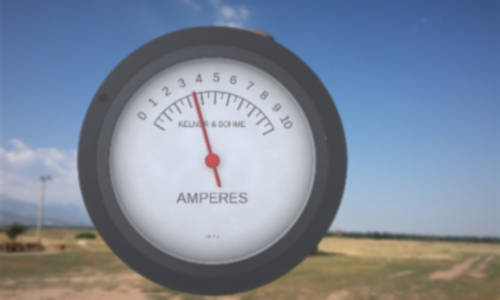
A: 3.5 A
